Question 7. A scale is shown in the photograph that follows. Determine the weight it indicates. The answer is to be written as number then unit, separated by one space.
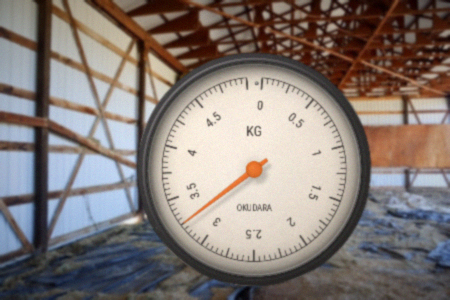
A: 3.25 kg
